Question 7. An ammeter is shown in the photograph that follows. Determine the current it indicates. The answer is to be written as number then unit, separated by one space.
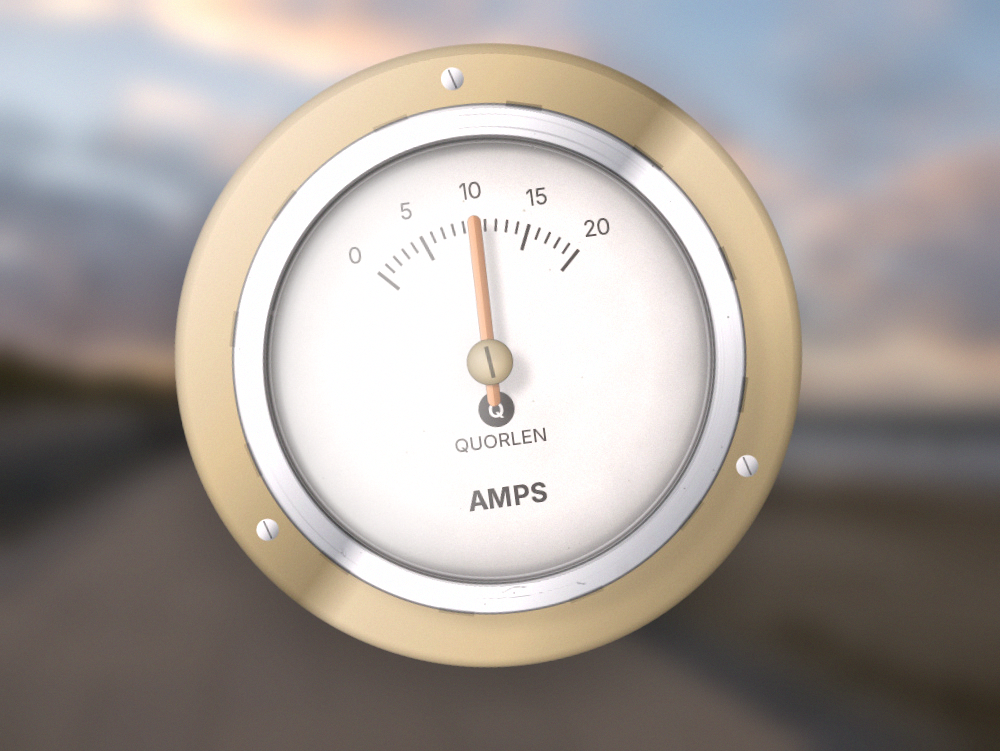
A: 10 A
